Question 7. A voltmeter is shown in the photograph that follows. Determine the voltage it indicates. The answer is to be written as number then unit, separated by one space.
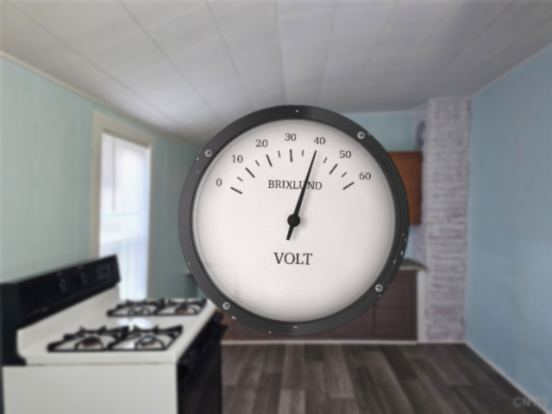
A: 40 V
